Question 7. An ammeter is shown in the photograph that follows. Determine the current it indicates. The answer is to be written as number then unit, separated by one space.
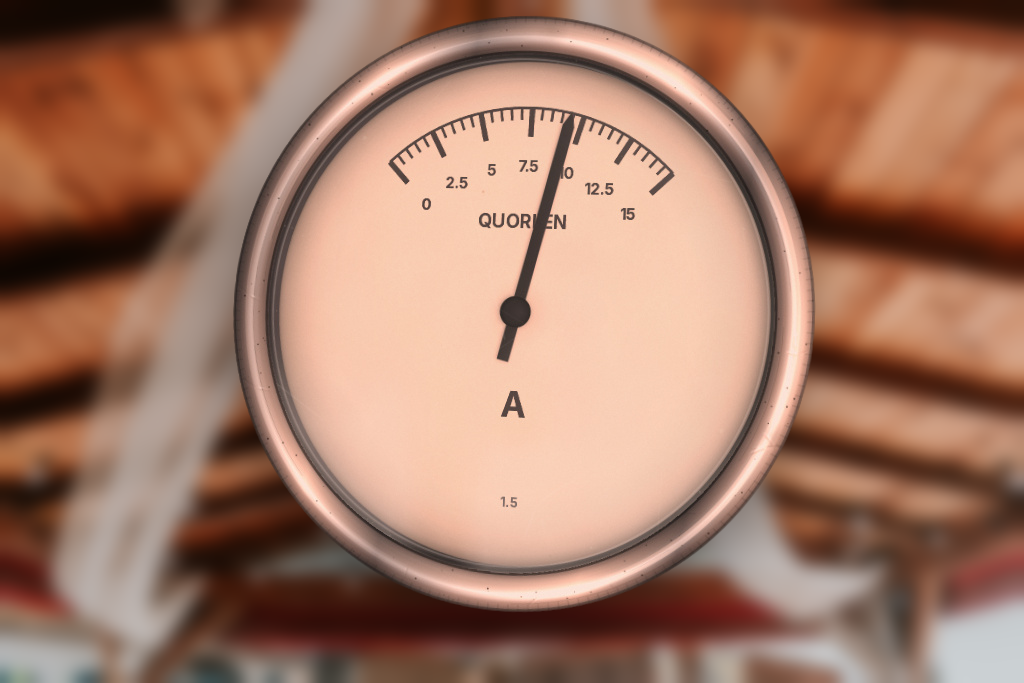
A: 9.5 A
